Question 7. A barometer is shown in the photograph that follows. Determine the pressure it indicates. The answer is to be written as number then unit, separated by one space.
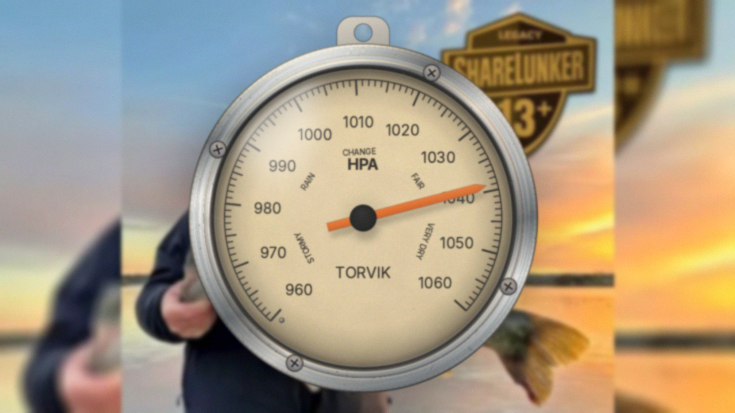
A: 1039 hPa
